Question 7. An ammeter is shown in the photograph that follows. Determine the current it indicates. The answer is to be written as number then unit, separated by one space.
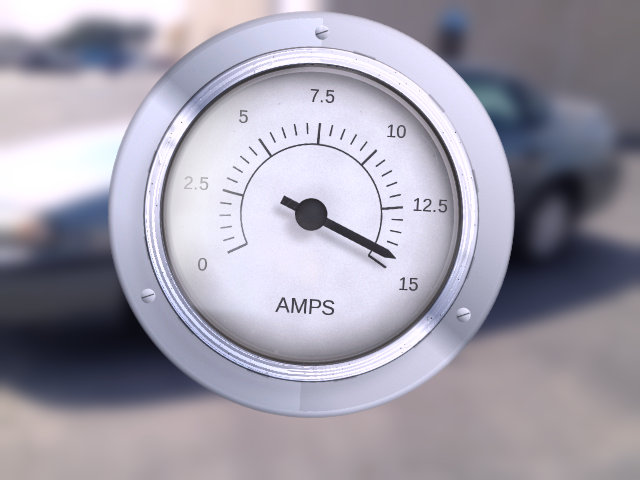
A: 14.5 A
